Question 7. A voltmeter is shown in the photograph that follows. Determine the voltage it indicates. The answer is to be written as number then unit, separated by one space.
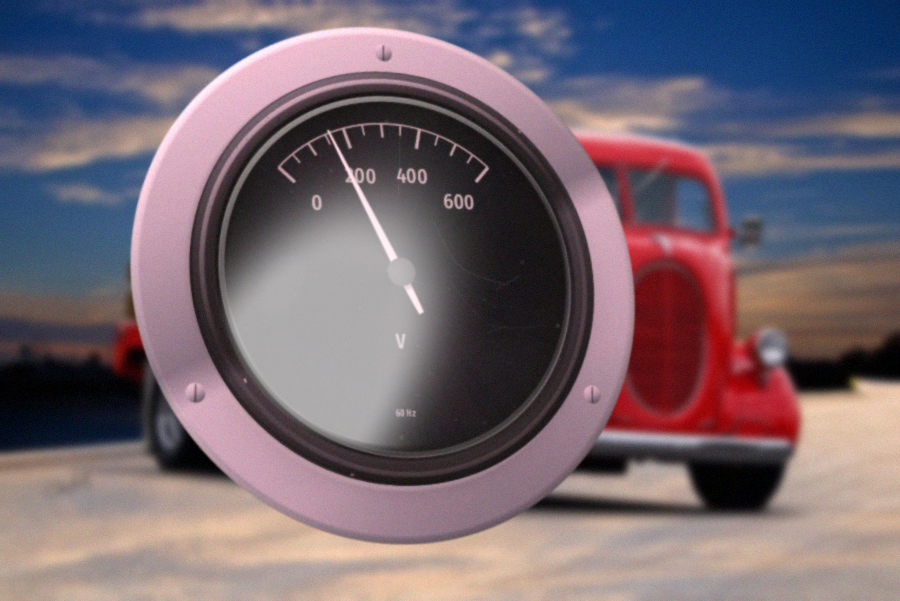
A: 150 V
